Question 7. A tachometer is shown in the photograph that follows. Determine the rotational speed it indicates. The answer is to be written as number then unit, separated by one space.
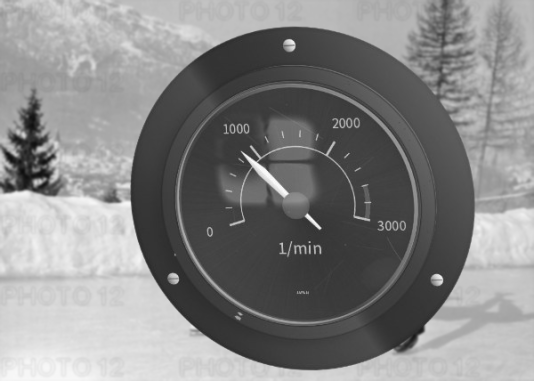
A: 900 rpm
